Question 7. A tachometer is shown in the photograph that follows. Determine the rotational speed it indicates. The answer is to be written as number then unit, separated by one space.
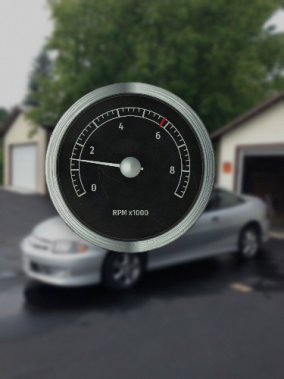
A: 1400 rpm
